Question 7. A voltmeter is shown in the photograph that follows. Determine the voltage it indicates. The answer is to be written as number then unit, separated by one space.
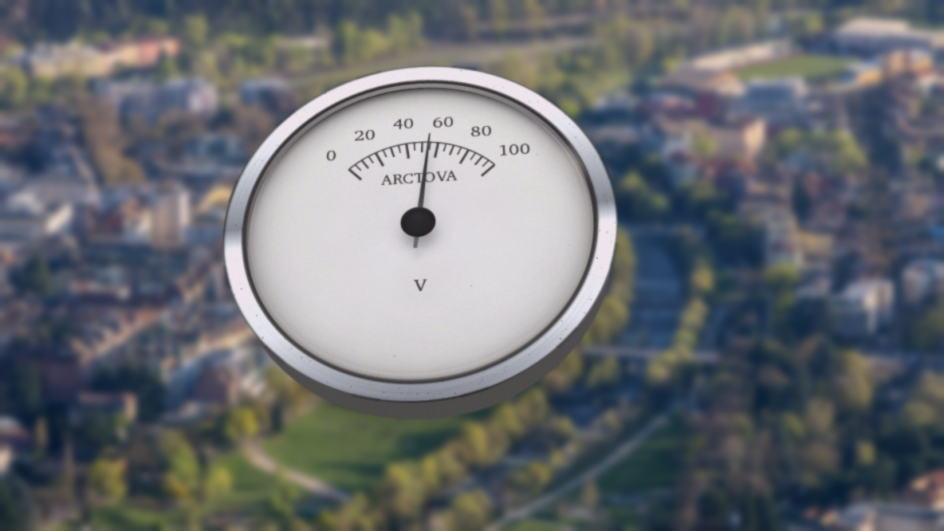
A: 55 V
